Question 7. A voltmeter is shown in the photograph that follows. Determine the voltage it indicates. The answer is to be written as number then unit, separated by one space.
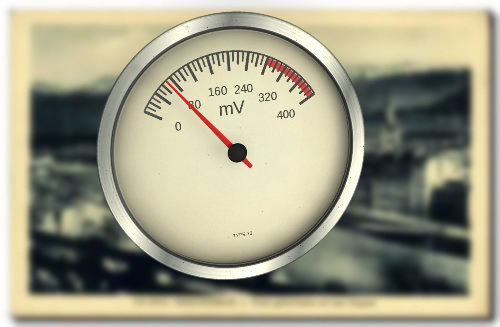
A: 70 mV
